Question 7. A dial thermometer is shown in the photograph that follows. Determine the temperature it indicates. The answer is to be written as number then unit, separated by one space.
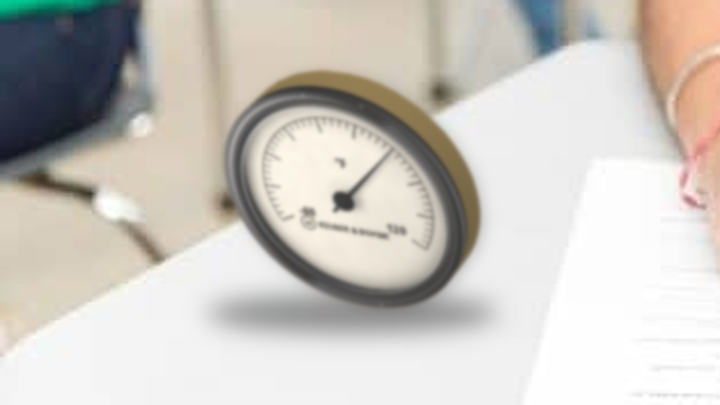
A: 60 °F
